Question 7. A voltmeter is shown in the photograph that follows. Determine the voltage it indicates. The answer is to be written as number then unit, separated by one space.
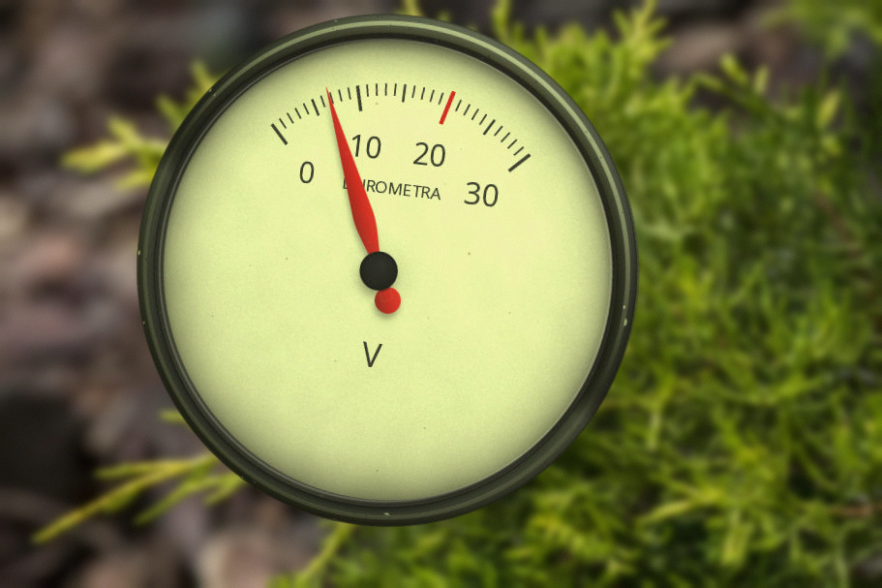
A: 7 V
